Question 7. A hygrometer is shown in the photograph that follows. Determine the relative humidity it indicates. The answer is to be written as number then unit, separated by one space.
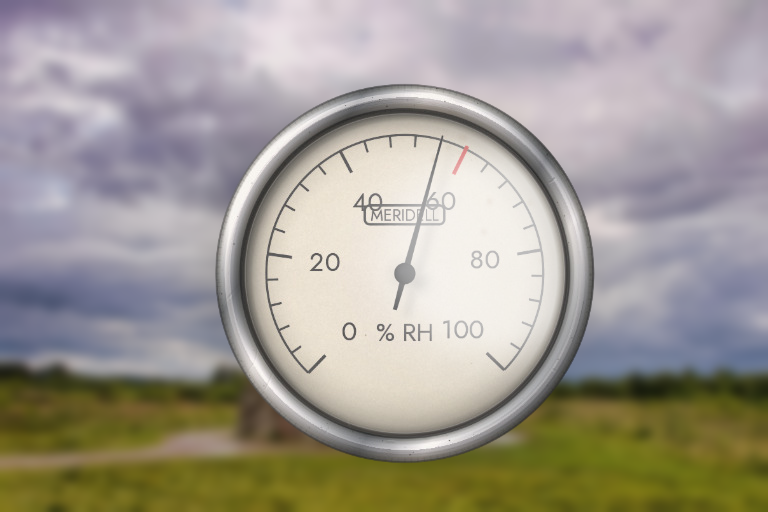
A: 56 %
